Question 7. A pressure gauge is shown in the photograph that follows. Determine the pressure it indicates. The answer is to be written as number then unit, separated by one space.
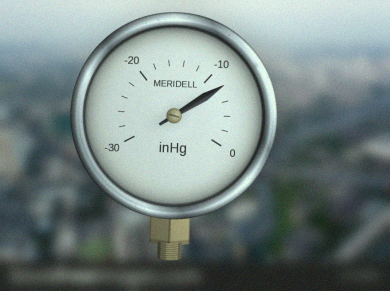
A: -8 inHg
